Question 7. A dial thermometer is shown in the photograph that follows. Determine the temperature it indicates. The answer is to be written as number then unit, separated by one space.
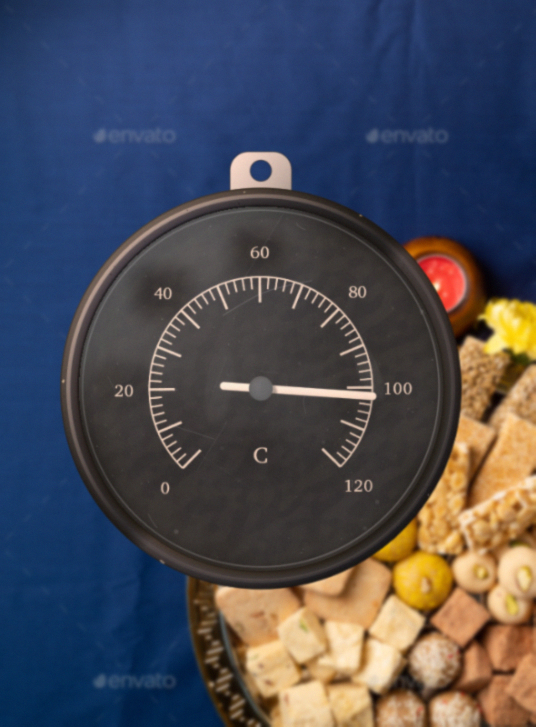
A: 102 °C
